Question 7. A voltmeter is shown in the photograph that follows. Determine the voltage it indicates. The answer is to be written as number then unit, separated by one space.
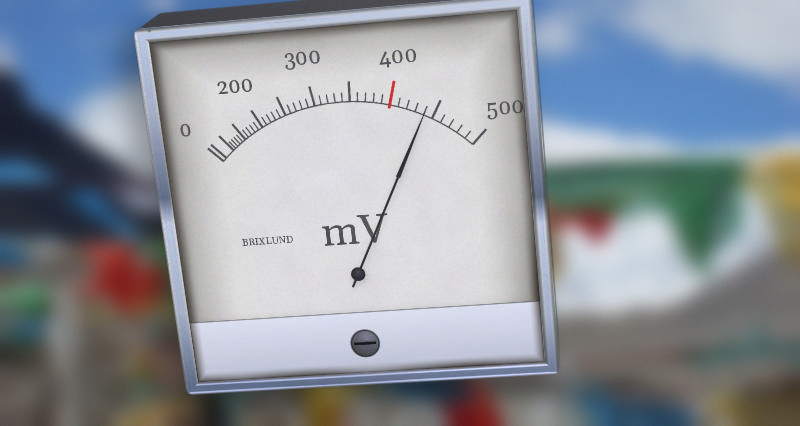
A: 440 mV
